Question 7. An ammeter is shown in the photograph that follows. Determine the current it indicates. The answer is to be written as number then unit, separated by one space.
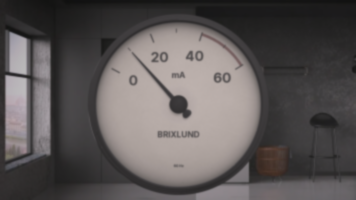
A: 10 mA
